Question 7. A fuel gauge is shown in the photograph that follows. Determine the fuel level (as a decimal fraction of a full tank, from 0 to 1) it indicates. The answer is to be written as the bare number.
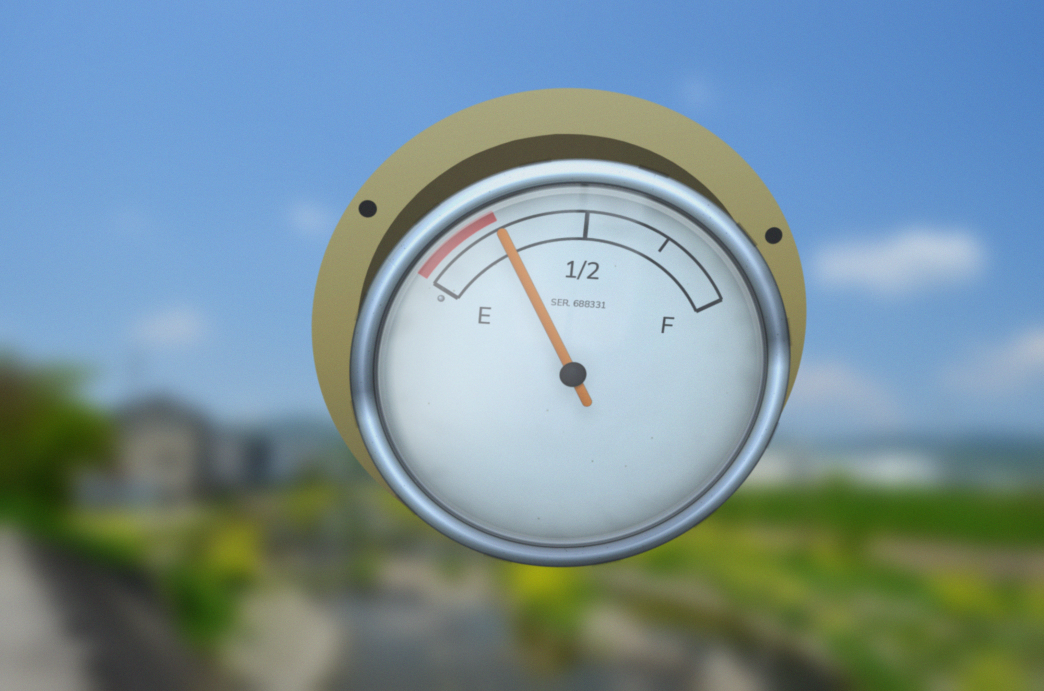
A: 0.25
